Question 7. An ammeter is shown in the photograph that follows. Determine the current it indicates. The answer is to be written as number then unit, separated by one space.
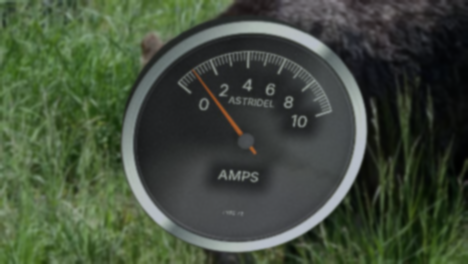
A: 1 A
